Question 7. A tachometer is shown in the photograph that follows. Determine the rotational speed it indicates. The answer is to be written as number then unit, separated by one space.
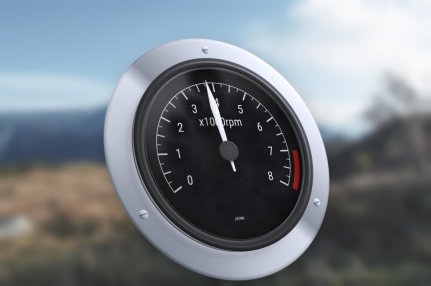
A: 3750 rpm
